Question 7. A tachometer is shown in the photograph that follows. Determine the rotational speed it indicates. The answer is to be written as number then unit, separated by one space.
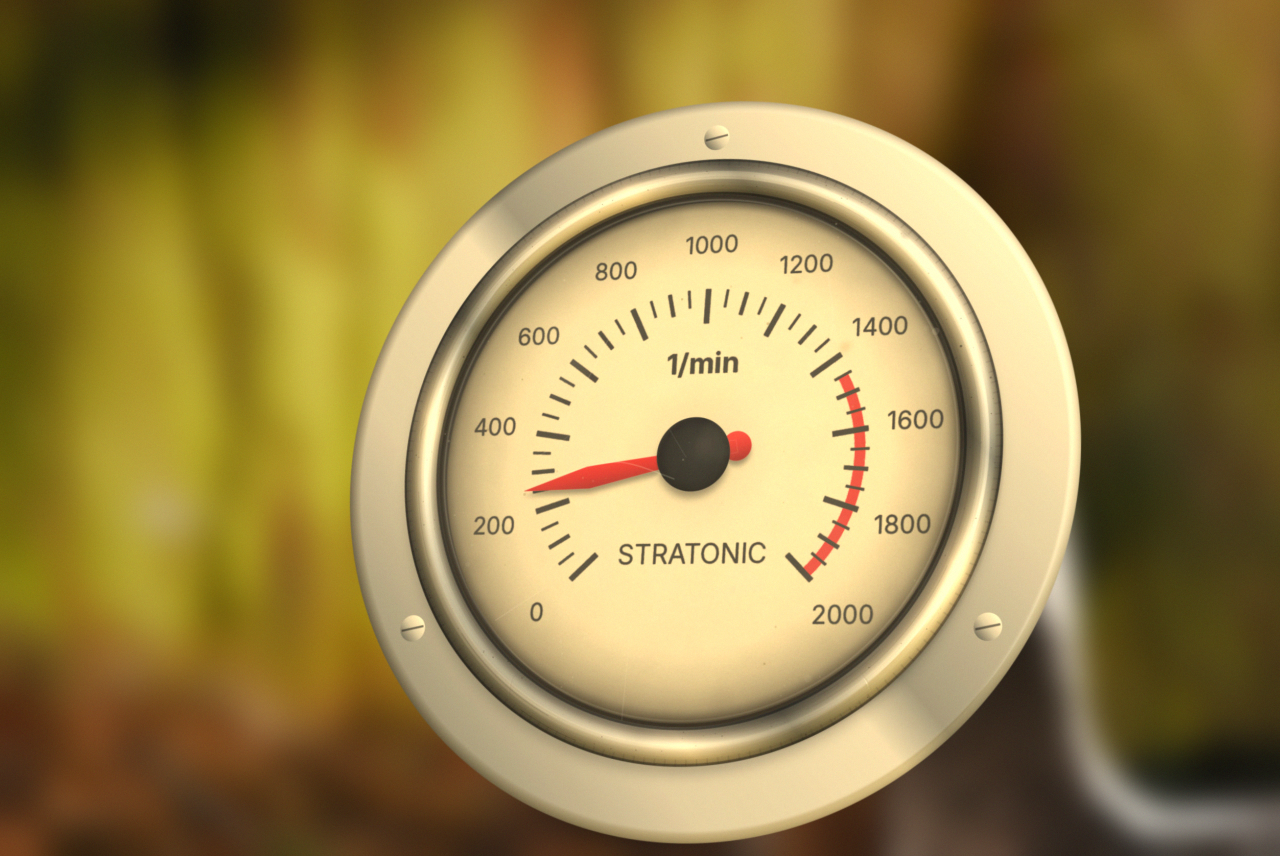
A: 250 rpm
